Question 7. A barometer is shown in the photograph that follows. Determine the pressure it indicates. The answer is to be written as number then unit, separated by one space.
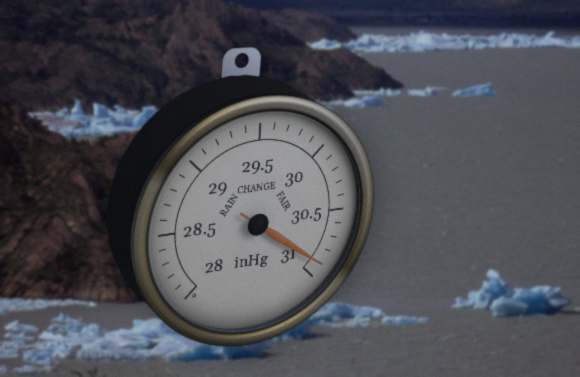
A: 30.9 inHg
